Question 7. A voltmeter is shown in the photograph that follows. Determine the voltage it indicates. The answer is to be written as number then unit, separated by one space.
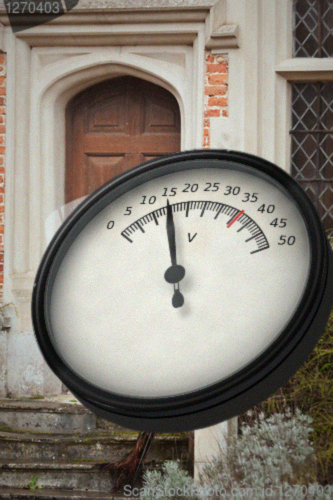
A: 15 V
